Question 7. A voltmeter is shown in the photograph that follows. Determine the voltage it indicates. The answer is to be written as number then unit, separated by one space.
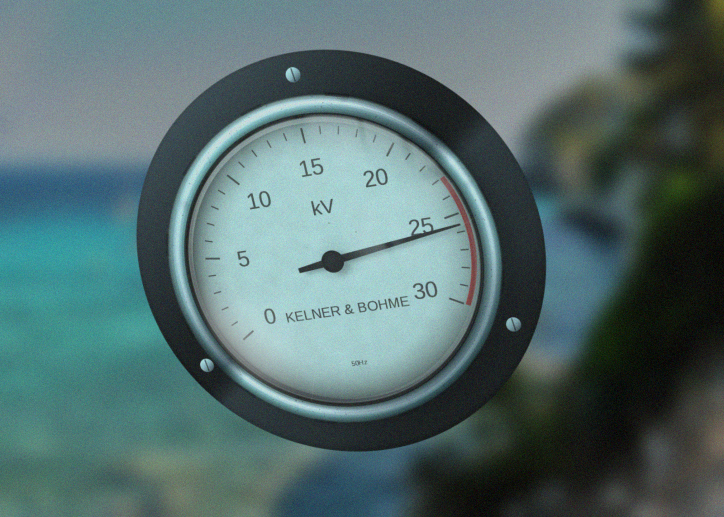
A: 25.5 kV
